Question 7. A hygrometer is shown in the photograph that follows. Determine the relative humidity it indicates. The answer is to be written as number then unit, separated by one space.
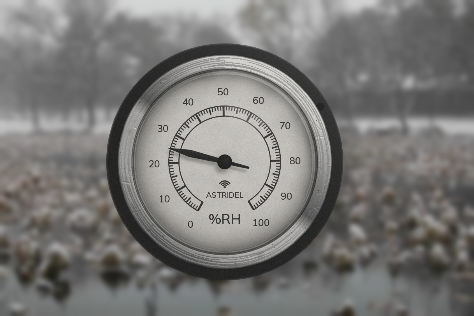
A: 25 %
